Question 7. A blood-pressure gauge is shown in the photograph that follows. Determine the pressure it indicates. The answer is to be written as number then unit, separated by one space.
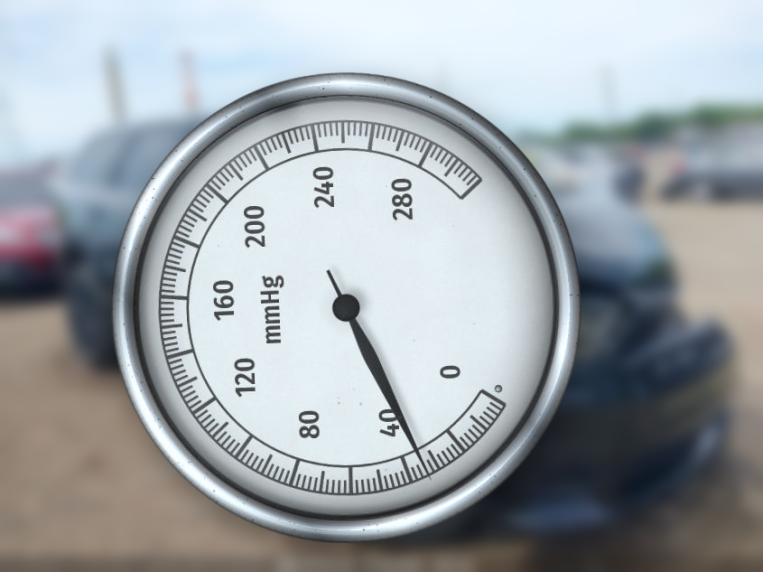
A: 34 mmHg
